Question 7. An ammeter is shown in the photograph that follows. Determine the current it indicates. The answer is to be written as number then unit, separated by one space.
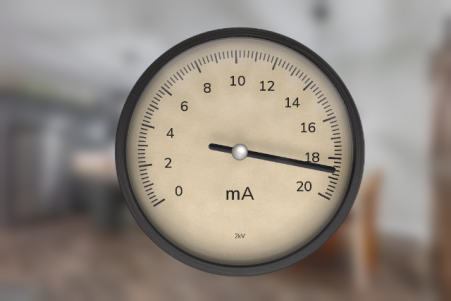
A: 18.6 mA
